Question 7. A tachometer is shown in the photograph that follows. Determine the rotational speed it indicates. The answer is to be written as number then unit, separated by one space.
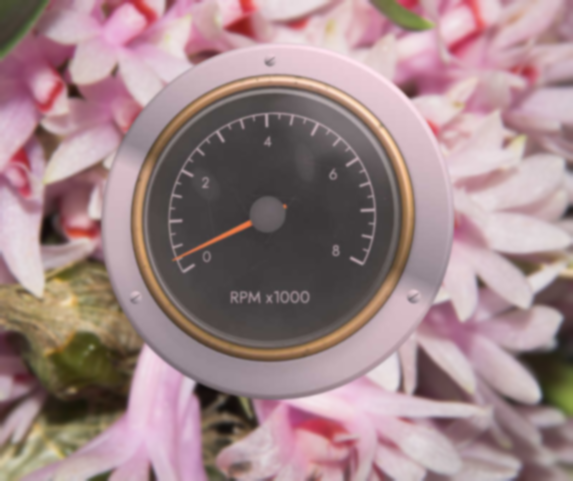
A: 250 rpm
